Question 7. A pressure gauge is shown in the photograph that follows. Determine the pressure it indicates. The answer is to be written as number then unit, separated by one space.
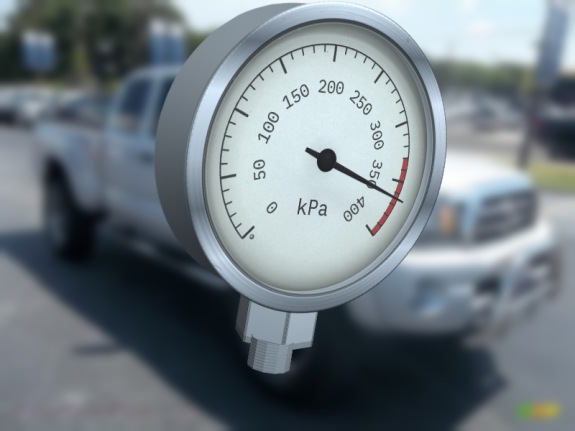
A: 365 kPa
